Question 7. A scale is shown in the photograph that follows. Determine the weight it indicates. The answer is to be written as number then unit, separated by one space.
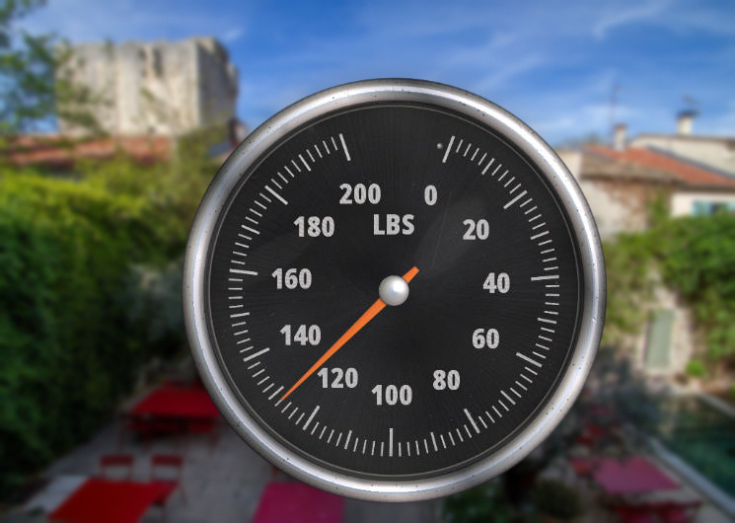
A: 128 lb
